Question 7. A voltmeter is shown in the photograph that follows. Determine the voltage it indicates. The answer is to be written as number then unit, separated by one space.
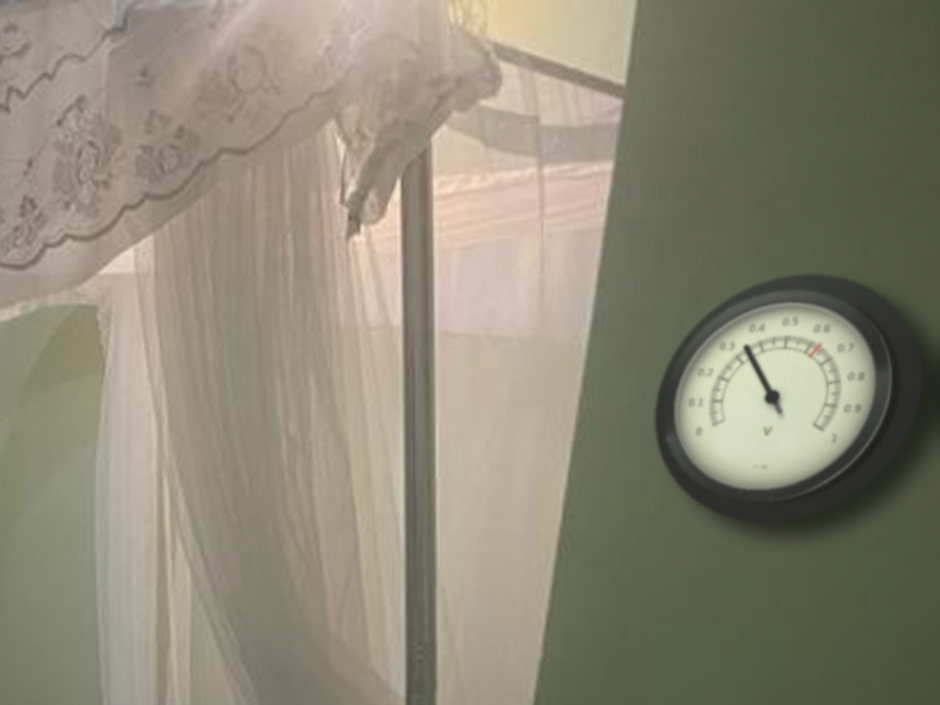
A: 0.35 V
